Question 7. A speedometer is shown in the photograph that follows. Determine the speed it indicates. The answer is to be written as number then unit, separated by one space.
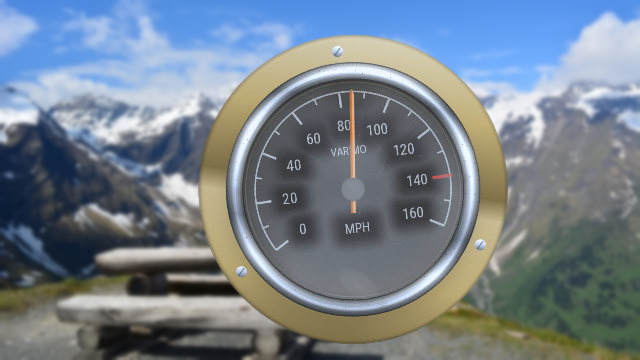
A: 85 mph
